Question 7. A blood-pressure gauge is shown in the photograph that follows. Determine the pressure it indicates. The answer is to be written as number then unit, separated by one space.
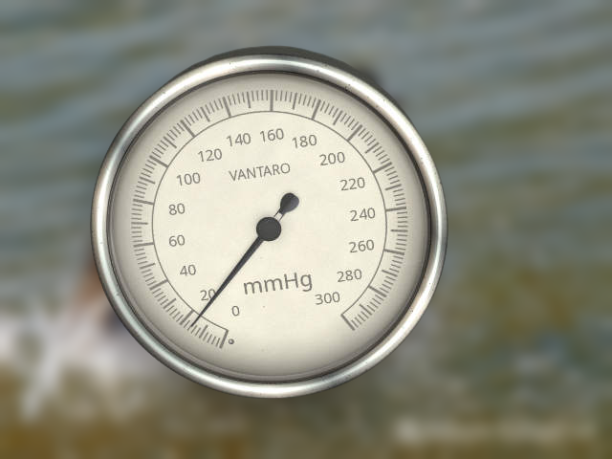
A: 16 mmHg
